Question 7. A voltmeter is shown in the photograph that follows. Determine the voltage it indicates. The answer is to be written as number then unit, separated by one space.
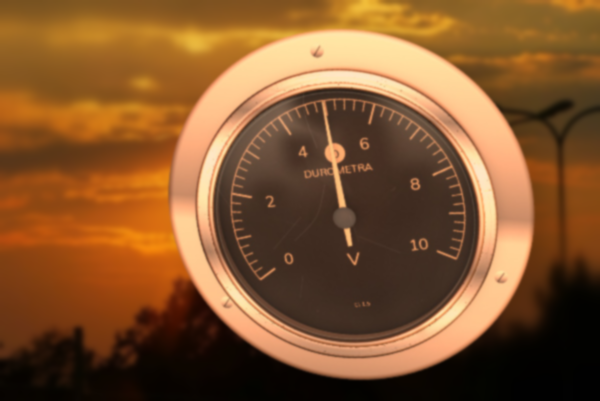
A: 5 V
